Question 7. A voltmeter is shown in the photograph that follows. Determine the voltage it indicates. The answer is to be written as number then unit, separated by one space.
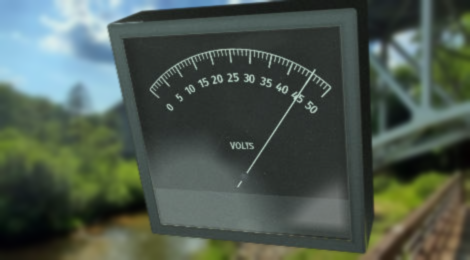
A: 45 V
